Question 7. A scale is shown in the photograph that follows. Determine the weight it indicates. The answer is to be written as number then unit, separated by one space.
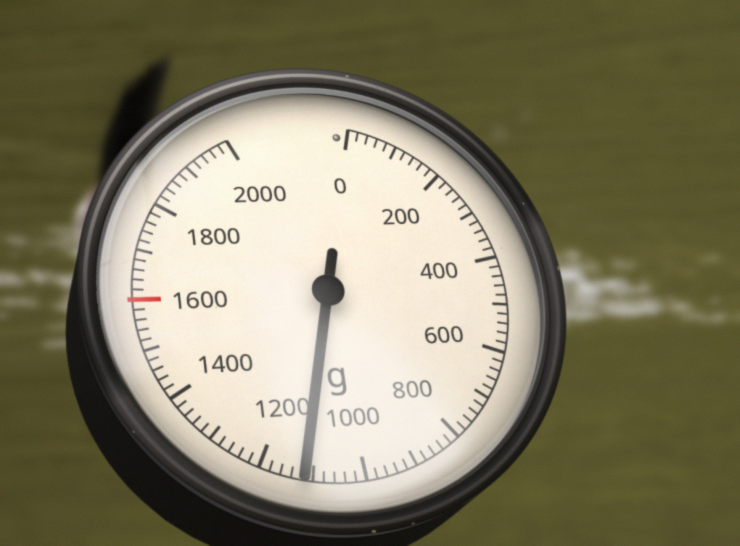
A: 1120 g
